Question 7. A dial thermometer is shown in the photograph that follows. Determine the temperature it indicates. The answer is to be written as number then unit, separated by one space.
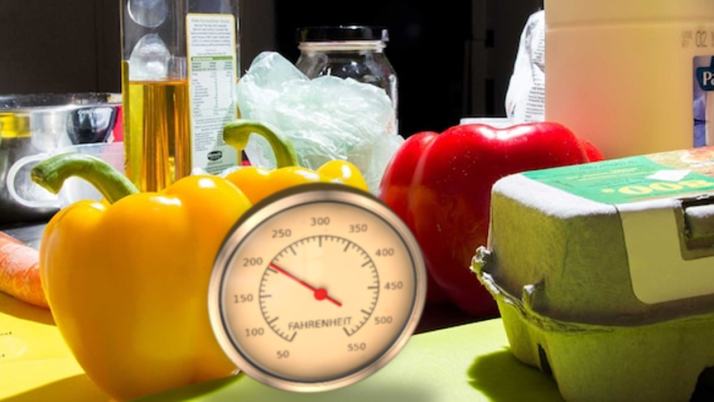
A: 210 °F
